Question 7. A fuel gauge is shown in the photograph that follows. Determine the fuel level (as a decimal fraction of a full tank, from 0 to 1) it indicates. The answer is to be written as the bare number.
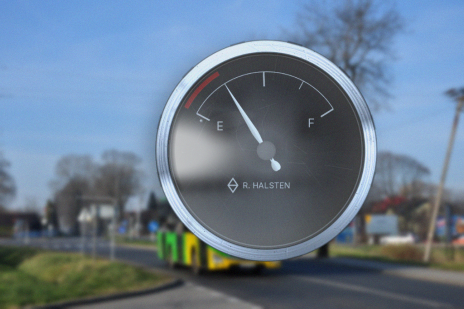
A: 0.25
